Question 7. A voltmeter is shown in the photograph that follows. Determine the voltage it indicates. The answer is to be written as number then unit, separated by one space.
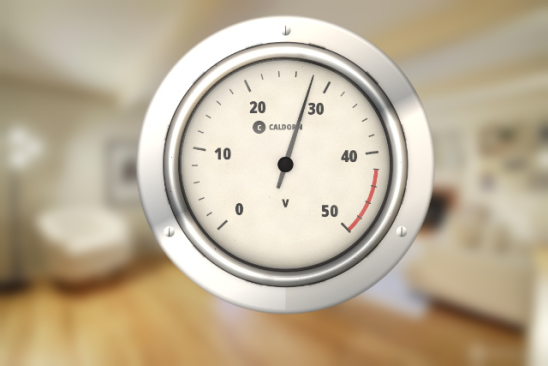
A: 28 V
